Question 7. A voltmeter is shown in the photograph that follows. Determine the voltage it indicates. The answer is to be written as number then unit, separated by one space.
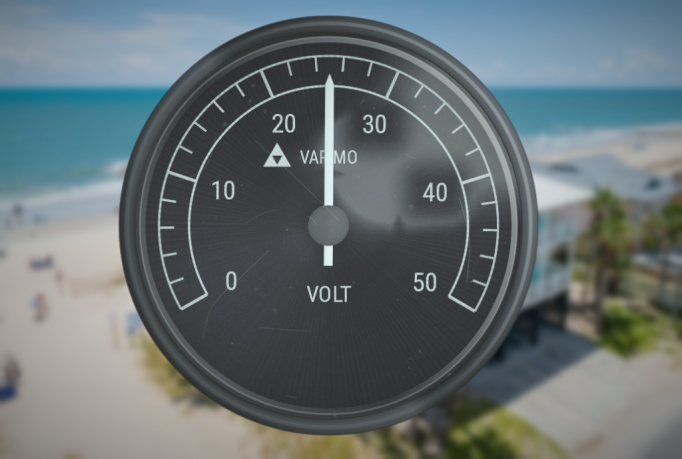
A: 25 V
